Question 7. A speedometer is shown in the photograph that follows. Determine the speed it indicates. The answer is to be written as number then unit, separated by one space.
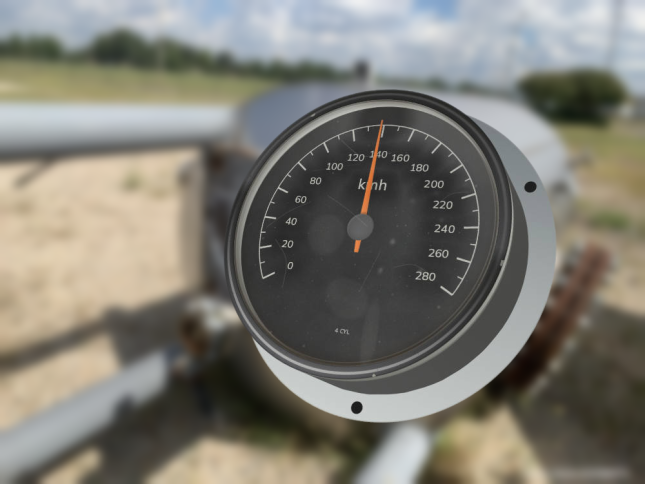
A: 140 km/h
